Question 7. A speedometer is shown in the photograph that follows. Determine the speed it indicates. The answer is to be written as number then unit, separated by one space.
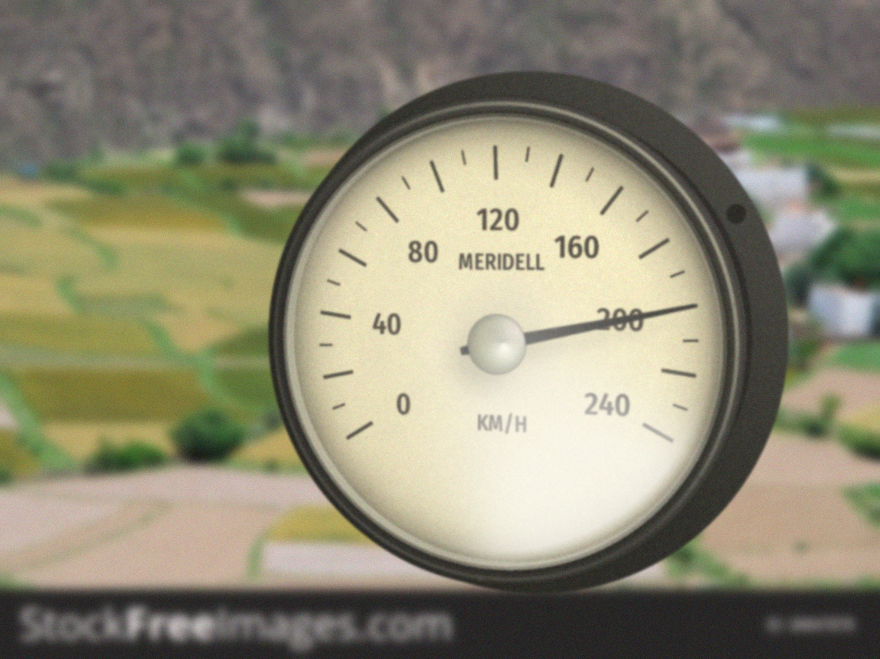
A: 200 km/h
